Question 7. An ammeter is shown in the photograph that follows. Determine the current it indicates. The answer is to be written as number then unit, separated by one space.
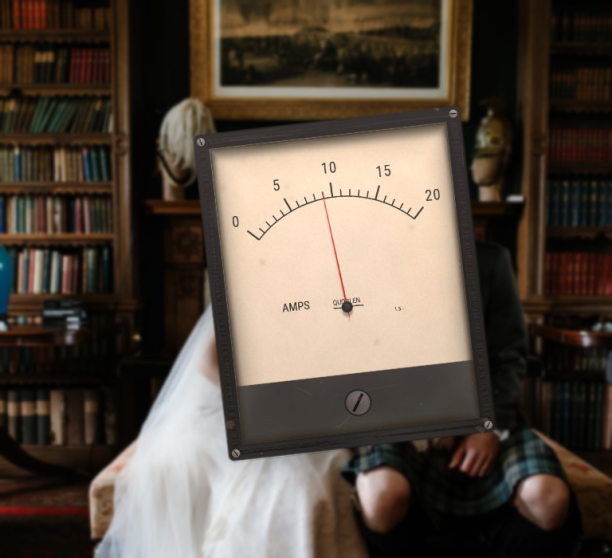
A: 9 A
